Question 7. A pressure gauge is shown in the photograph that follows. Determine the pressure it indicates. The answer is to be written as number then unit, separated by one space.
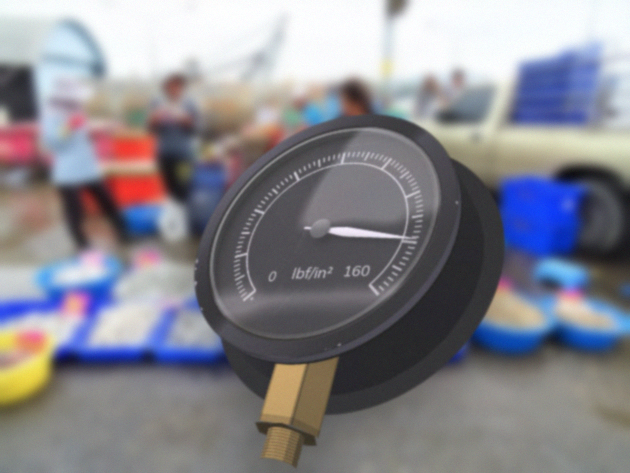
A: 140 psi
